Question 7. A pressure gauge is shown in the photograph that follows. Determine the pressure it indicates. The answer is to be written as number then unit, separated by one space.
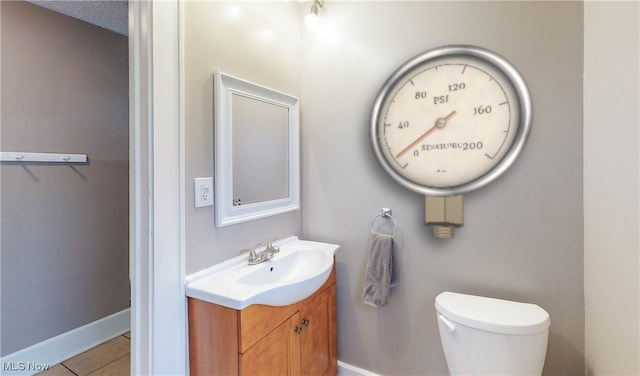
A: 10 psi
